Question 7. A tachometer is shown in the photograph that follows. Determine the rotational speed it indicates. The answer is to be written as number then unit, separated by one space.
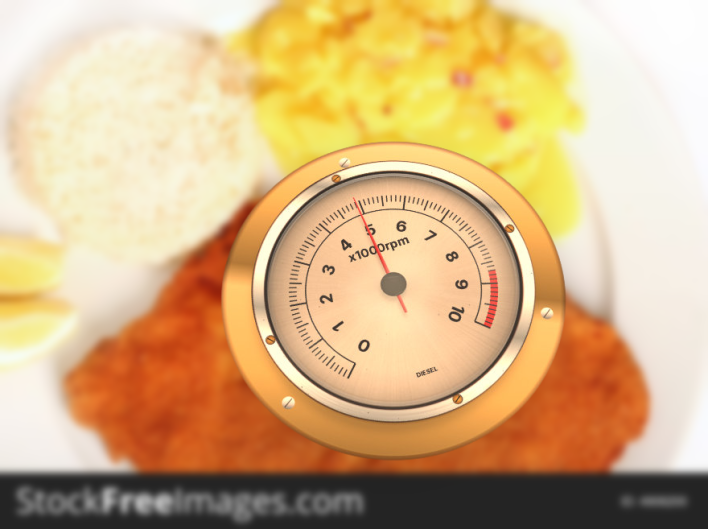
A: 4900 rpm
